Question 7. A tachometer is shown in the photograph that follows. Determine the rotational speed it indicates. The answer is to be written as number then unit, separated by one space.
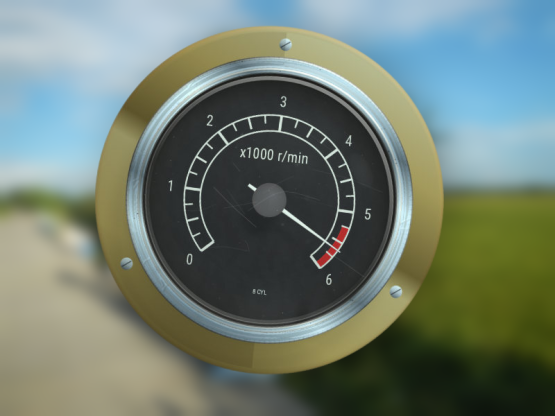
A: 5625 rpm
